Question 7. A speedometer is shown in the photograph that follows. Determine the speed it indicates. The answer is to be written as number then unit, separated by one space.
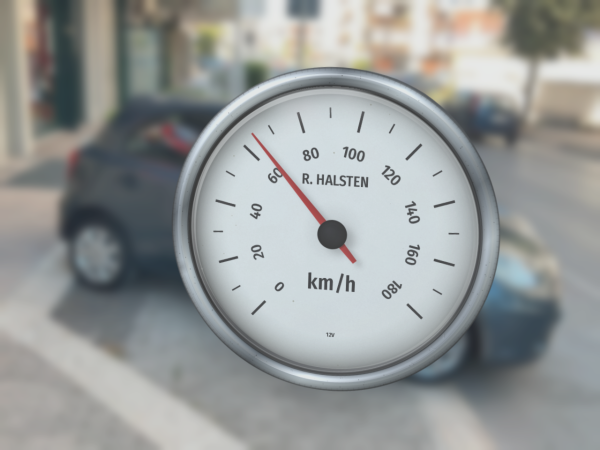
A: 65 km/h
